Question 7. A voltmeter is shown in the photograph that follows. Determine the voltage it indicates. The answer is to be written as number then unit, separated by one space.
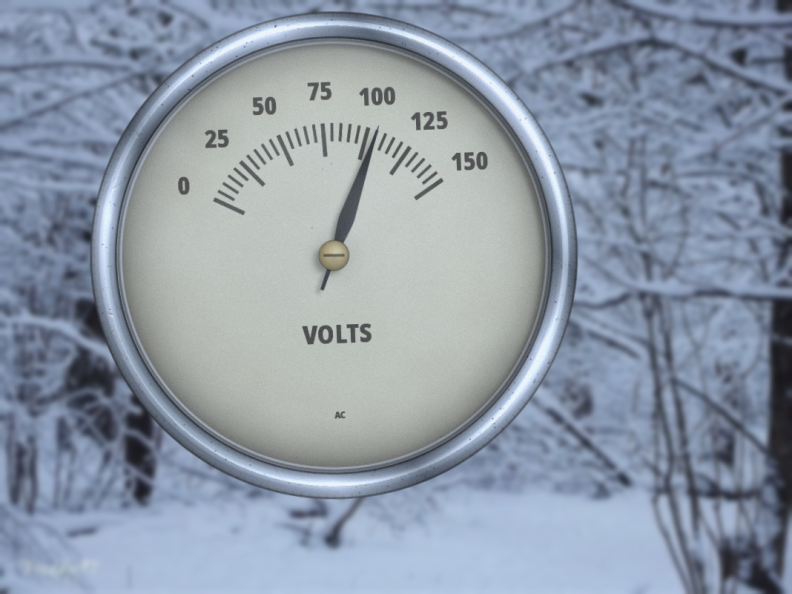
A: 105 V
